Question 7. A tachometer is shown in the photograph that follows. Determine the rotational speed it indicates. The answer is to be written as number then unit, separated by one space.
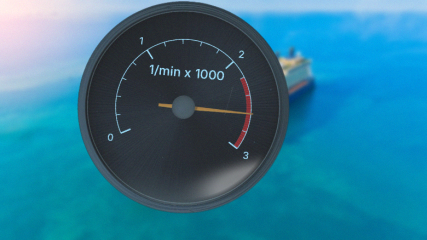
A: 2600 rpm
